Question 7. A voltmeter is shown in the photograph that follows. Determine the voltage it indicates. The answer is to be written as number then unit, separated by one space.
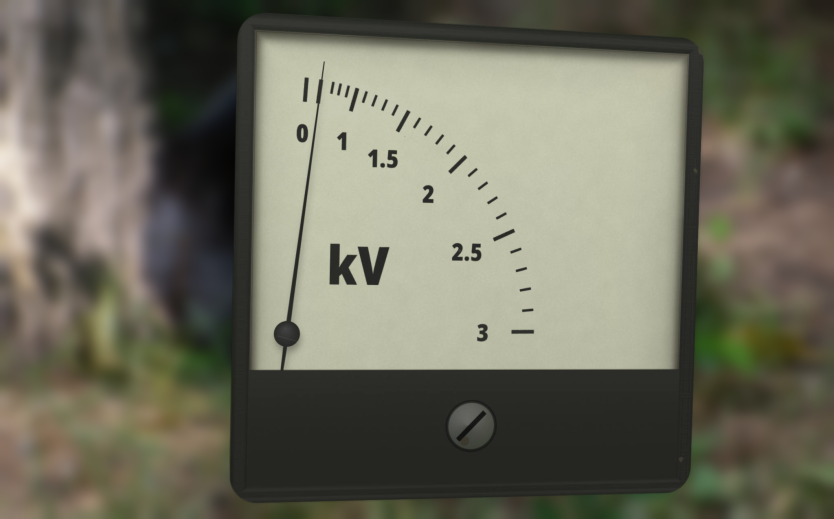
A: 0.5 kV
